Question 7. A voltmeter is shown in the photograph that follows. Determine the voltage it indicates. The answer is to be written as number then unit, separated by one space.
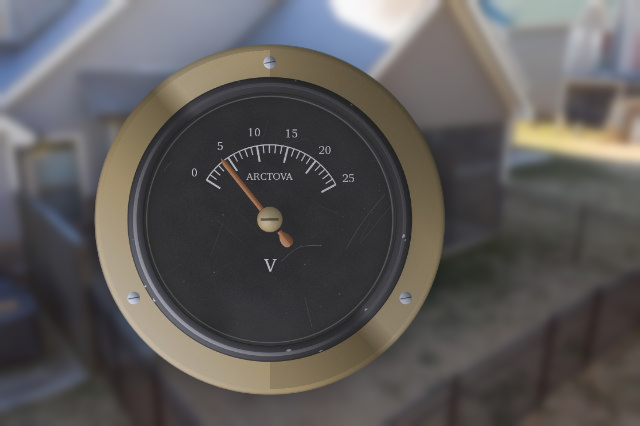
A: 4 V
